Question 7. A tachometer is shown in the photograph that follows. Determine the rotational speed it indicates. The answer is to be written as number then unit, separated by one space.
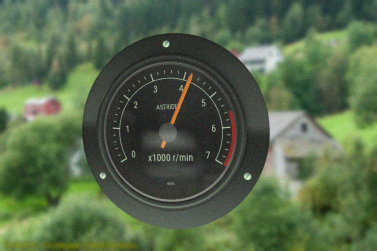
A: 4200 rpm
